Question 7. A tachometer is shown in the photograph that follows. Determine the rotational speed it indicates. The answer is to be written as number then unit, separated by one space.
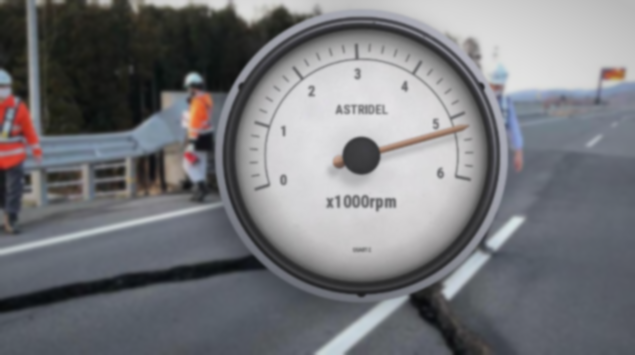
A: 5200 rpm
